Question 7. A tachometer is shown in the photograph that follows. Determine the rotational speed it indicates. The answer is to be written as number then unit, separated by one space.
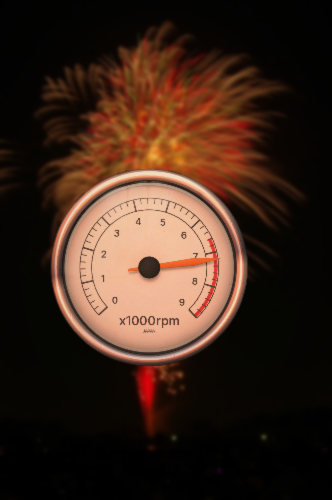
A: 7200 rpm
